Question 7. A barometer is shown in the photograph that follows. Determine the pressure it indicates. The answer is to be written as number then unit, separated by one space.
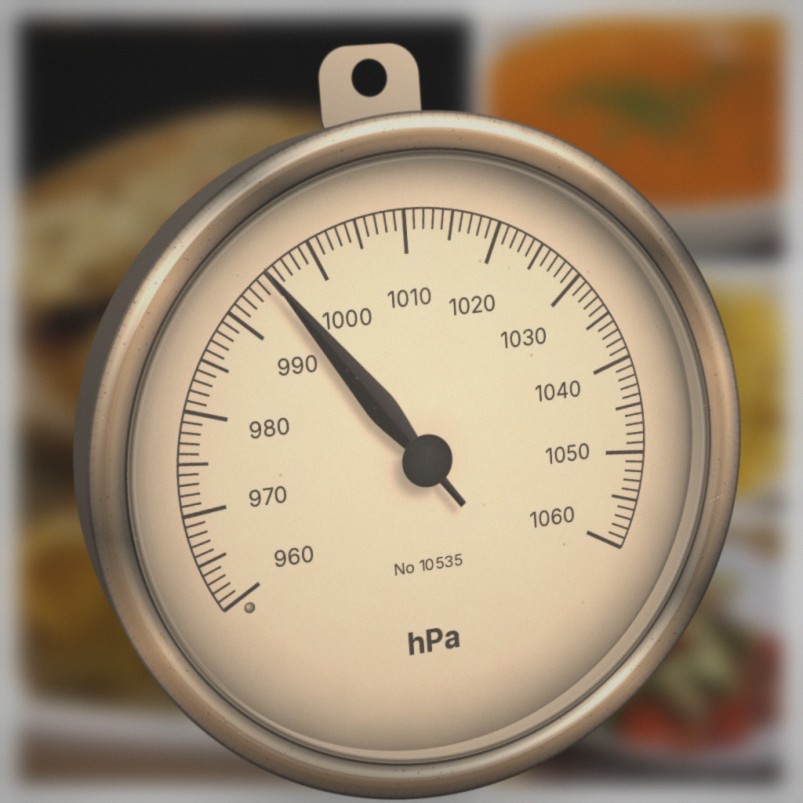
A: 995 hPa
